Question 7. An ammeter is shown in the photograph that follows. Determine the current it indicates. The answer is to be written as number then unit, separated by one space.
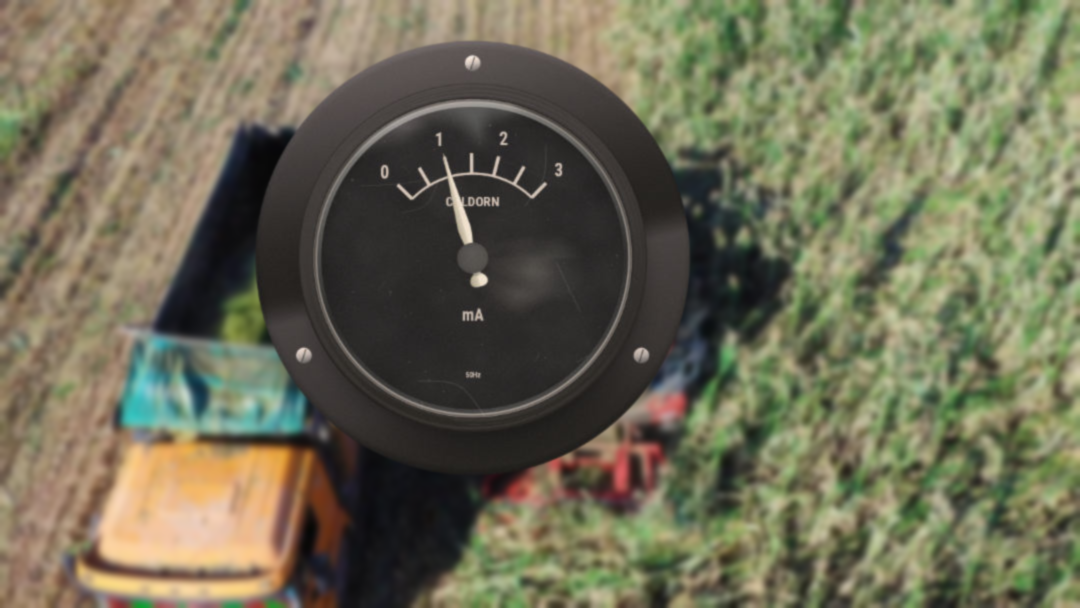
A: 1 mA
